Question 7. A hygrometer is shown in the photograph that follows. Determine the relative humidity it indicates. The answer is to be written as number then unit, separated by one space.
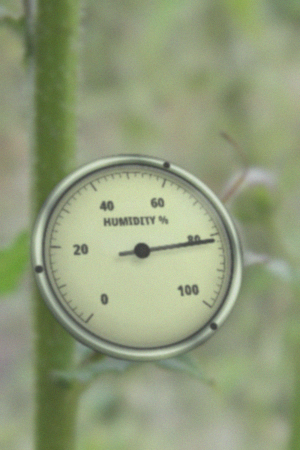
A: 82 %
